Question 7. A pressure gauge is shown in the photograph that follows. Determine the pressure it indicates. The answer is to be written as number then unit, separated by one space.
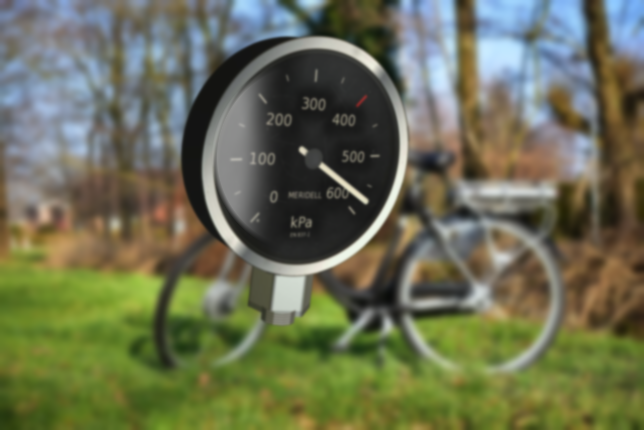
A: 575 kPa
